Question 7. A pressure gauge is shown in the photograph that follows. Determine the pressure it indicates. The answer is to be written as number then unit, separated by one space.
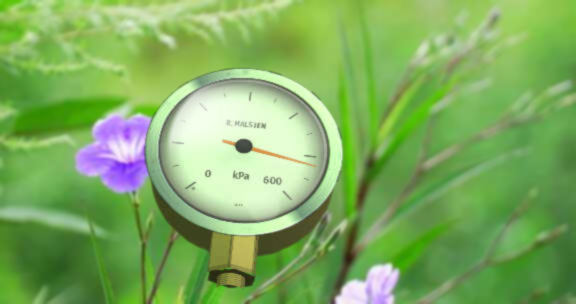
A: 525 kPa
